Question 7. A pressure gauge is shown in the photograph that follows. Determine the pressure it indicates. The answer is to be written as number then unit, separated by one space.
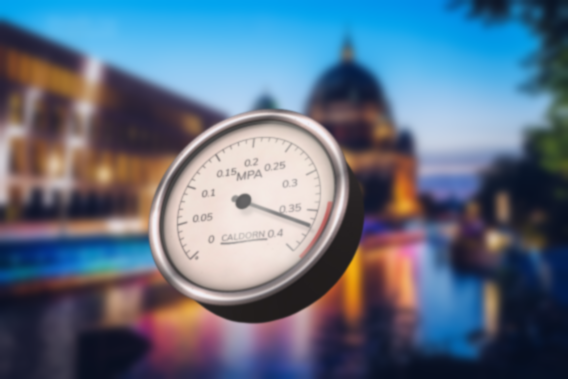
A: 0.37 MPa
